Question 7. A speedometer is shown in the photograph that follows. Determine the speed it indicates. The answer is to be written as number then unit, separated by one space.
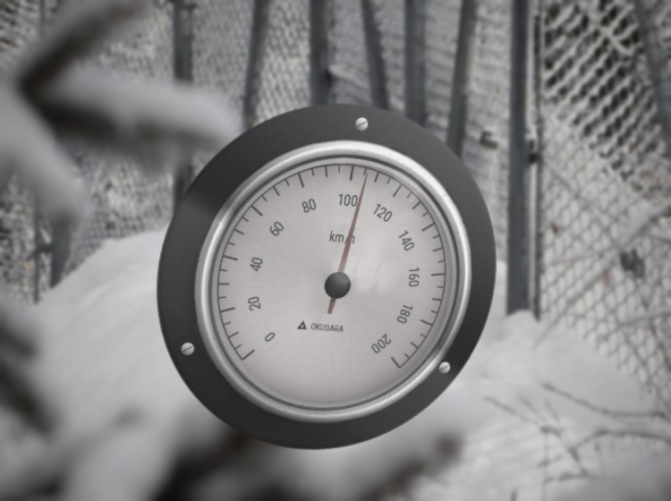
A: 105 km/h
